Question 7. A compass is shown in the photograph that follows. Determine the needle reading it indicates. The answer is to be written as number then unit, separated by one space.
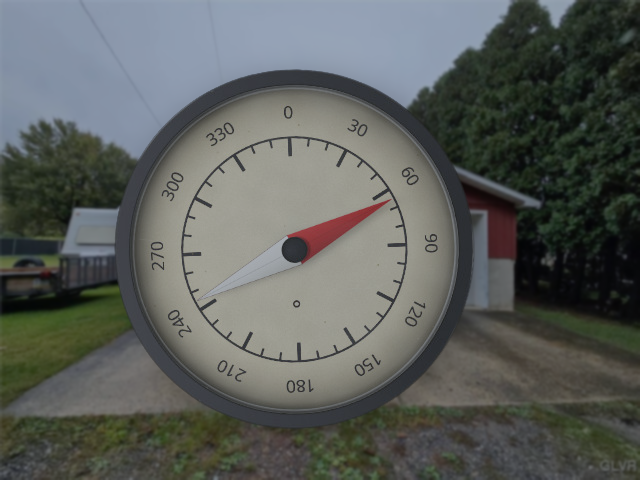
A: 65 °
